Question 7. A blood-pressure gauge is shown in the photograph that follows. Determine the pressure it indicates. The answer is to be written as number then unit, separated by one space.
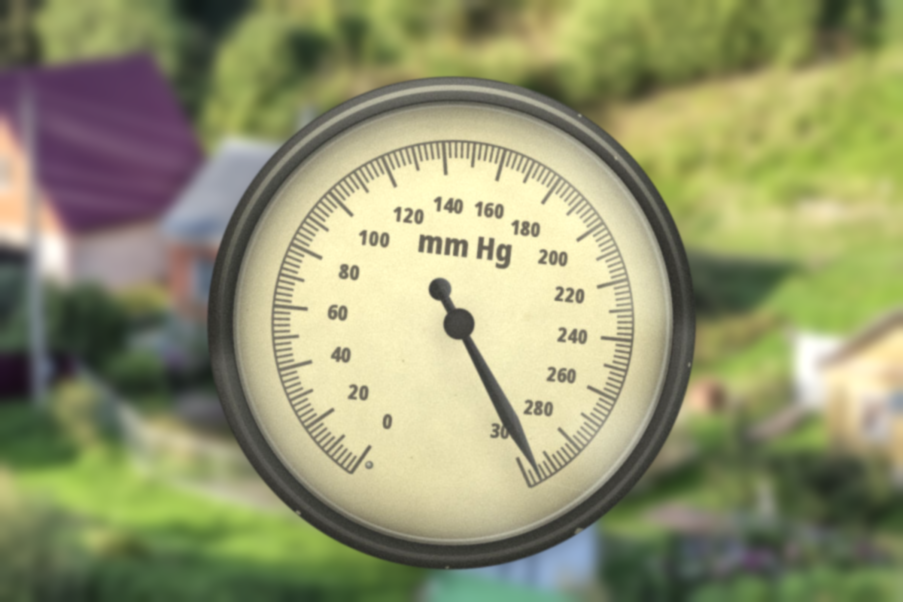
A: 296 mmHg
